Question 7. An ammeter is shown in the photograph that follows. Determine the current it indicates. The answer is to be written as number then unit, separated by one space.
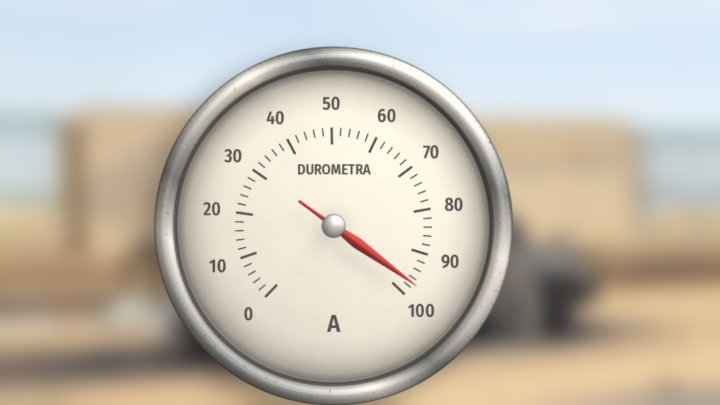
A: 97 A
